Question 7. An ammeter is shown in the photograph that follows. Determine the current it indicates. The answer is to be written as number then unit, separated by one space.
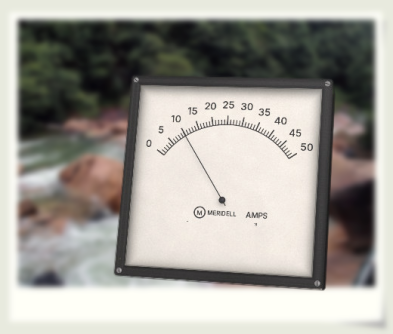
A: 10 A
